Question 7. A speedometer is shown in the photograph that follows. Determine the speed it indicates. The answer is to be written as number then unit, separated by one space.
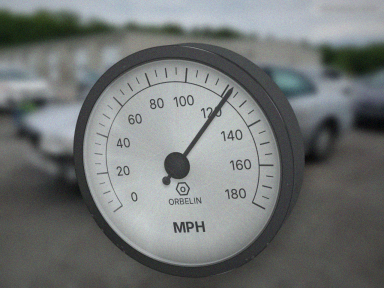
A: 122.5 mph
